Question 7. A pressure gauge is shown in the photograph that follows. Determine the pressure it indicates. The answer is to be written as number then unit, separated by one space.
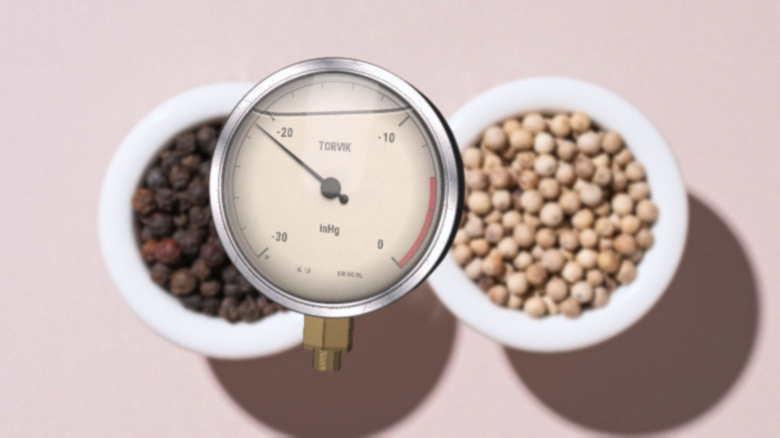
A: -21 inHg
